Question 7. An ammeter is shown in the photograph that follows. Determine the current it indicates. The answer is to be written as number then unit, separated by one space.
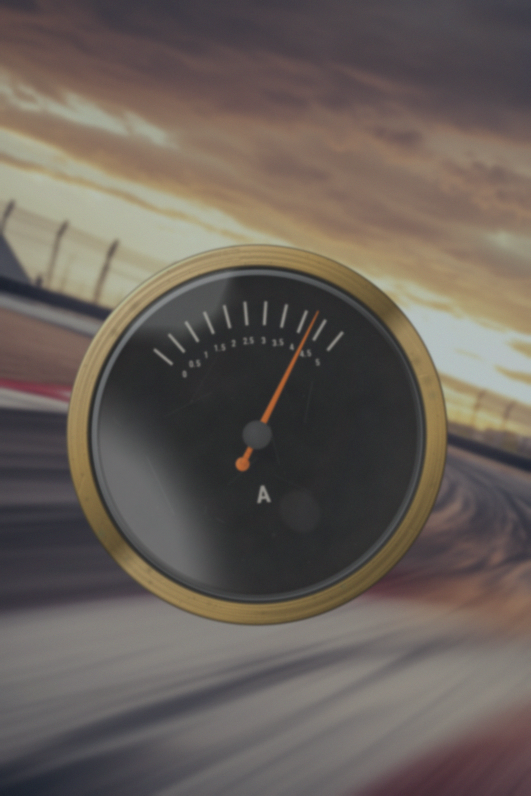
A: 4.25 A
